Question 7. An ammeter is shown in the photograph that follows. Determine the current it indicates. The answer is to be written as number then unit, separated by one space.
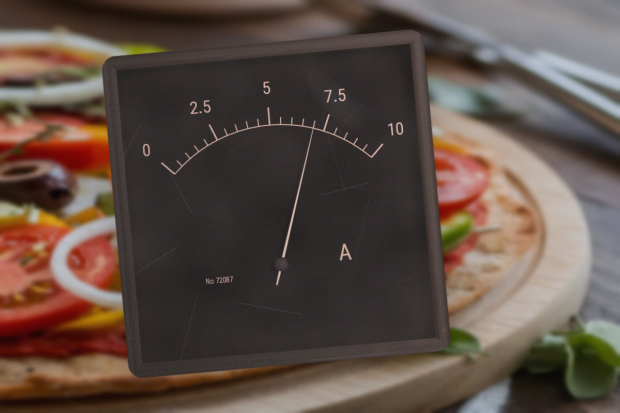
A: 7 A
